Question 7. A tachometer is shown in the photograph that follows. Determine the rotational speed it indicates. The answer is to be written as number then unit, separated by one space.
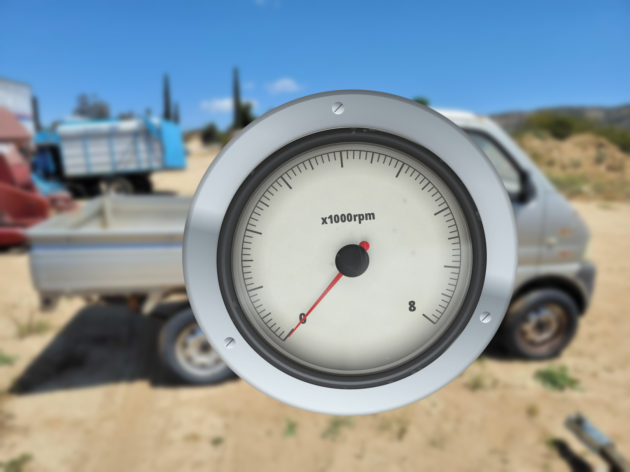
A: 0 rpm
